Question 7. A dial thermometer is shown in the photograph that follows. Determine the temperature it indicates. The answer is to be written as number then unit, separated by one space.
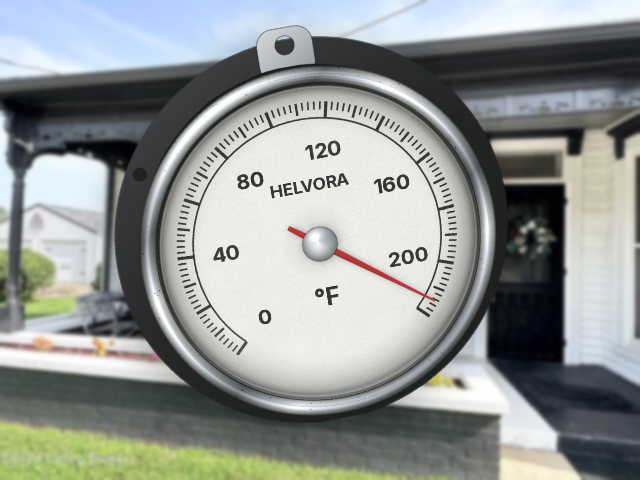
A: 214 °F
